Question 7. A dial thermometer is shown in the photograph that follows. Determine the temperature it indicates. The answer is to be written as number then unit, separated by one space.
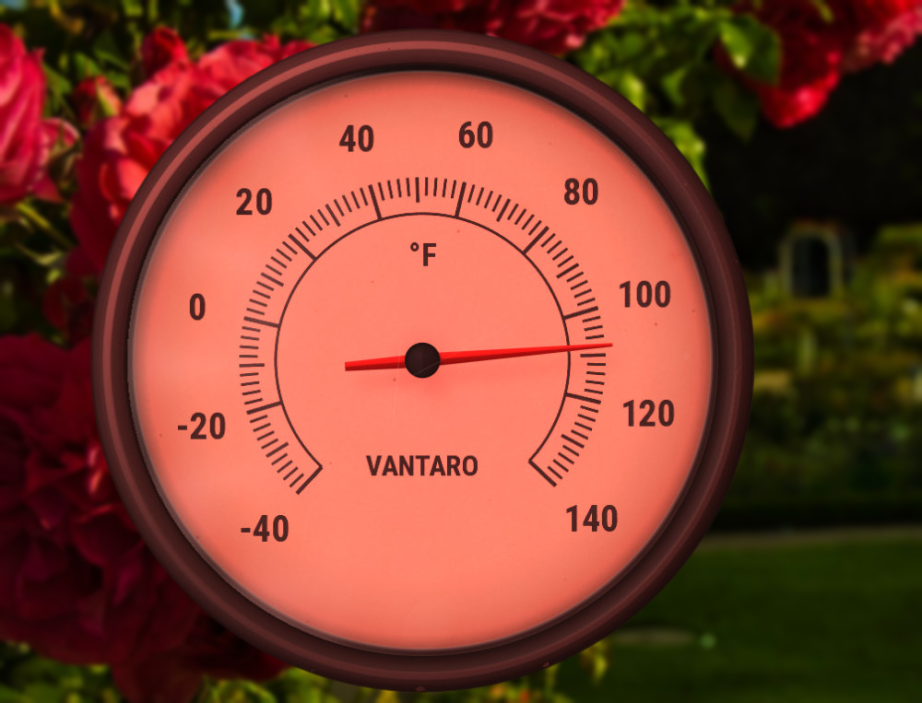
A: 108 °F
